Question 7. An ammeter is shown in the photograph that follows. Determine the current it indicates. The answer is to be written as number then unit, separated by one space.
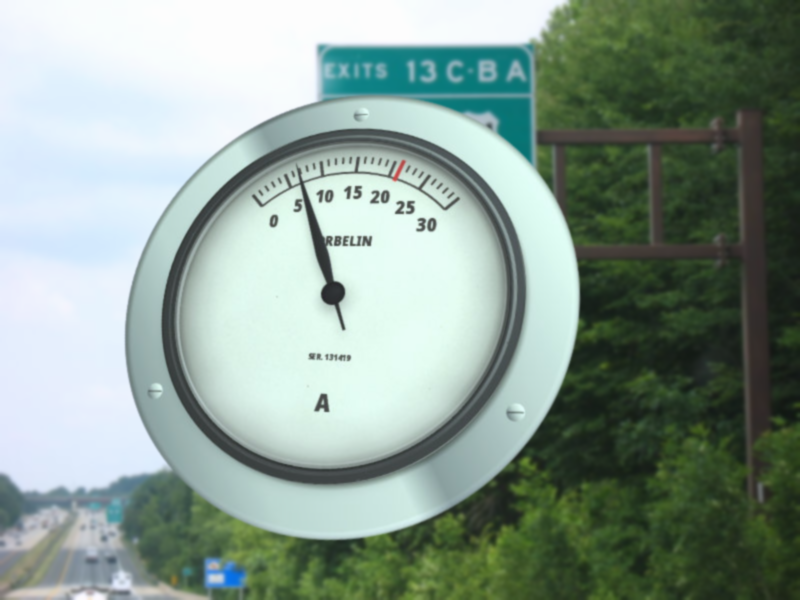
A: 7 A
